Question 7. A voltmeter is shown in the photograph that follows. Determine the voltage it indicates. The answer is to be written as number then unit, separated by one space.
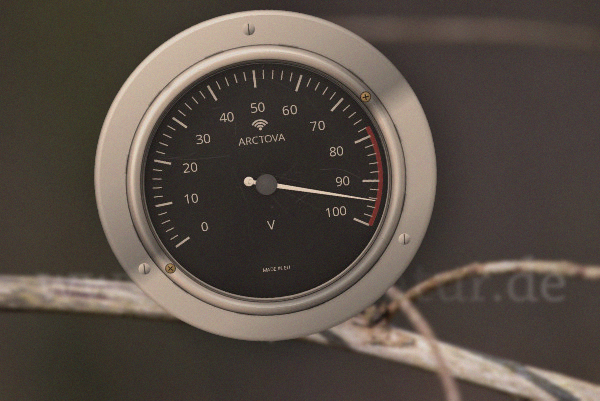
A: 94 V
